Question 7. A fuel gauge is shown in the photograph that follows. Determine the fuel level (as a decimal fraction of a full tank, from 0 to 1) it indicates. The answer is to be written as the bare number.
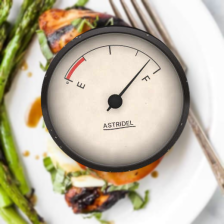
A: 0.875
